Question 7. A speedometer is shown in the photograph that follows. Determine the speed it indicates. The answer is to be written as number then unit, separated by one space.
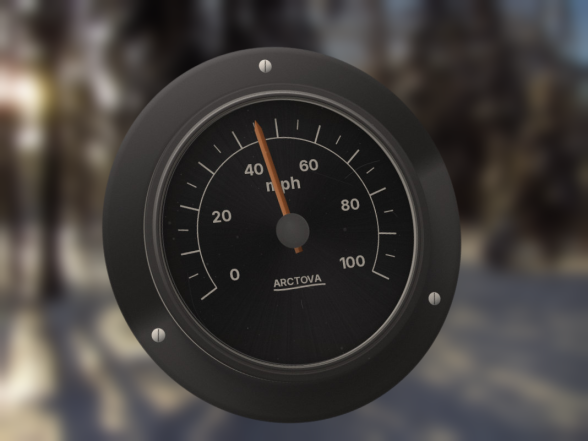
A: 45 mph
